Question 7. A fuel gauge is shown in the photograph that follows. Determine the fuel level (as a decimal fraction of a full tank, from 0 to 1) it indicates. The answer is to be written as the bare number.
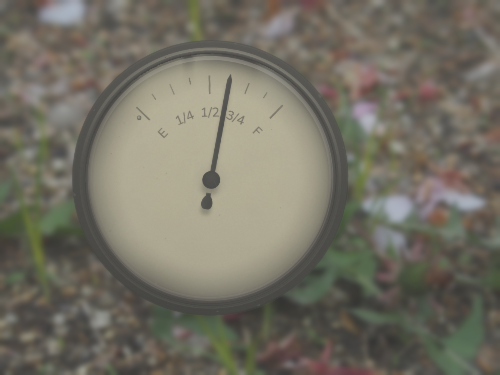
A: 0.625
